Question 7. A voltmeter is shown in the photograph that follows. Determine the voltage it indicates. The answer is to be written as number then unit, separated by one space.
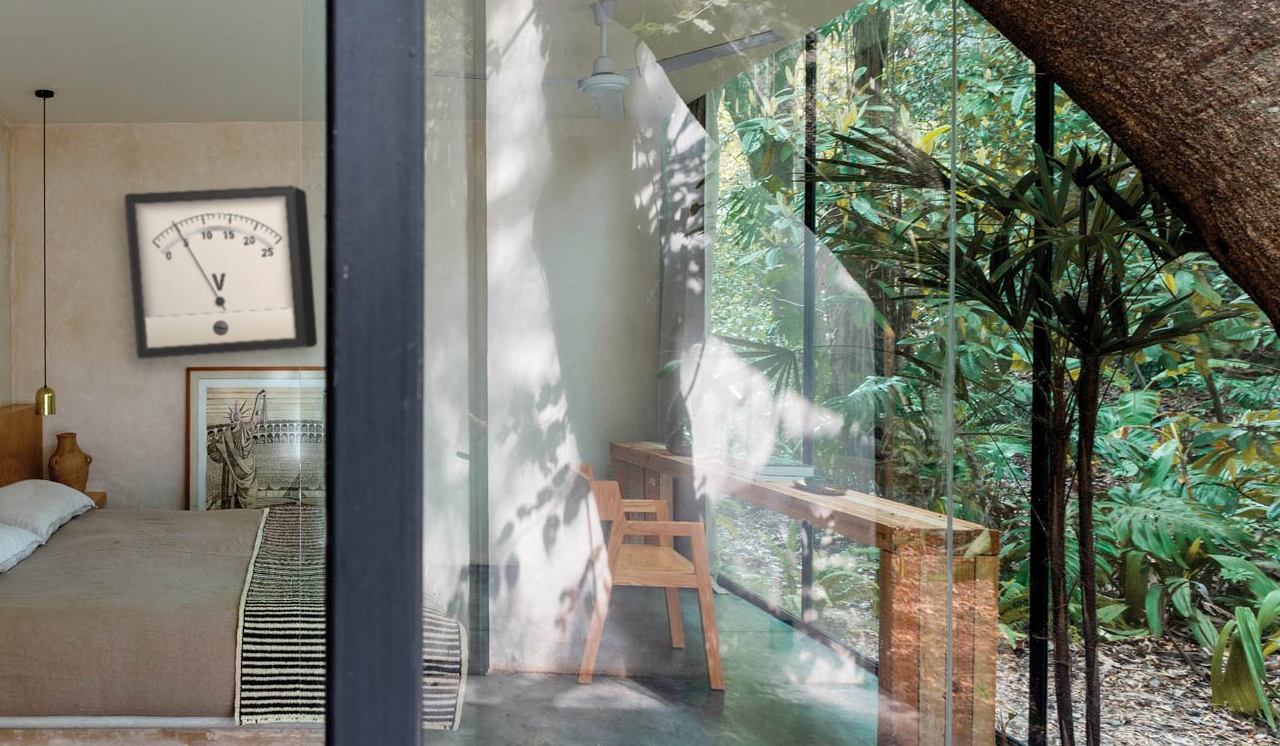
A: 5 V
